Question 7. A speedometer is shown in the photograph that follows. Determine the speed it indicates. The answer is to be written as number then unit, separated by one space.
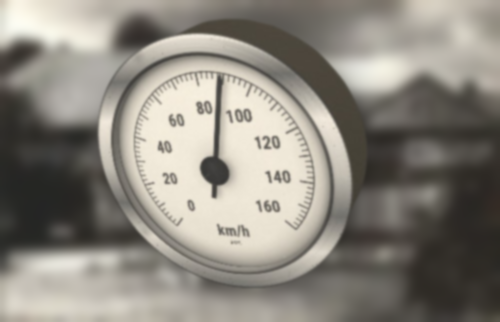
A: 90 km/h
